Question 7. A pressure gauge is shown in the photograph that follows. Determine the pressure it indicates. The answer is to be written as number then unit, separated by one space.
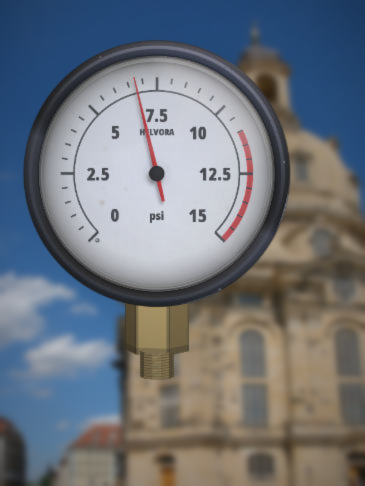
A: 6.75 psi
